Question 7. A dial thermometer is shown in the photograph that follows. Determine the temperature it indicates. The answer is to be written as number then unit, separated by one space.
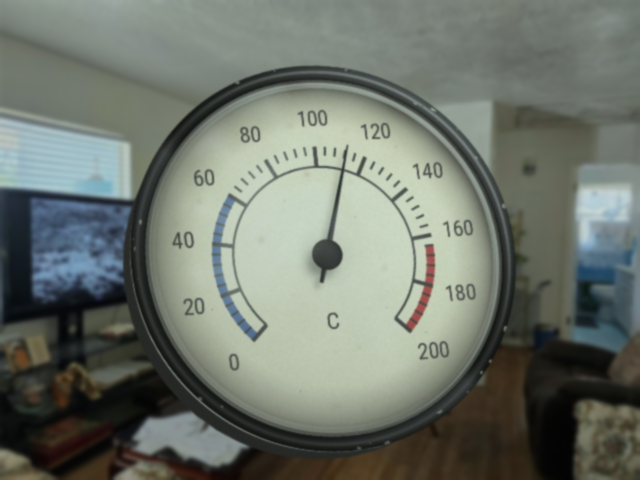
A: 112 °C
